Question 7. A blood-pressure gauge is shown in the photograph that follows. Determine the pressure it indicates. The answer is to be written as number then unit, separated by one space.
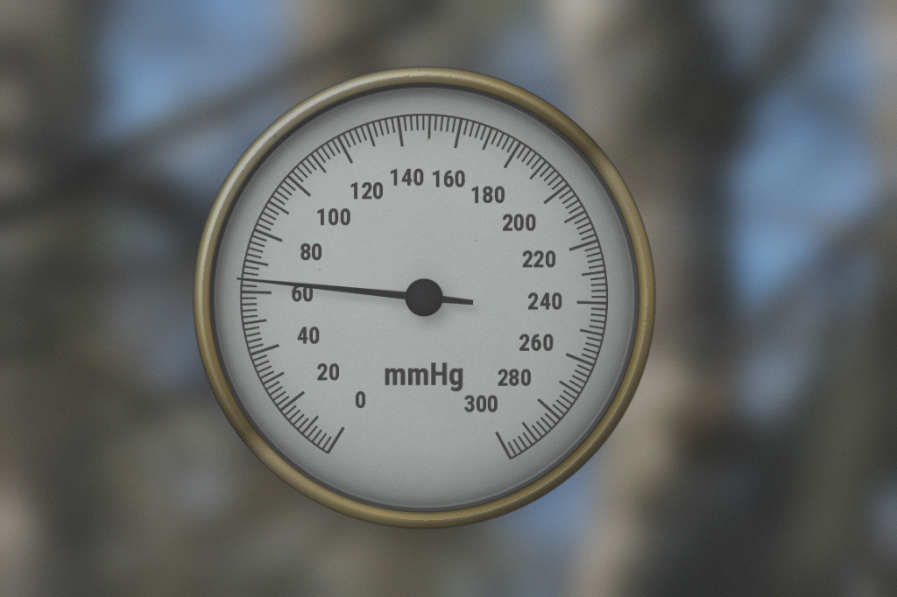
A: 64 mmHg
